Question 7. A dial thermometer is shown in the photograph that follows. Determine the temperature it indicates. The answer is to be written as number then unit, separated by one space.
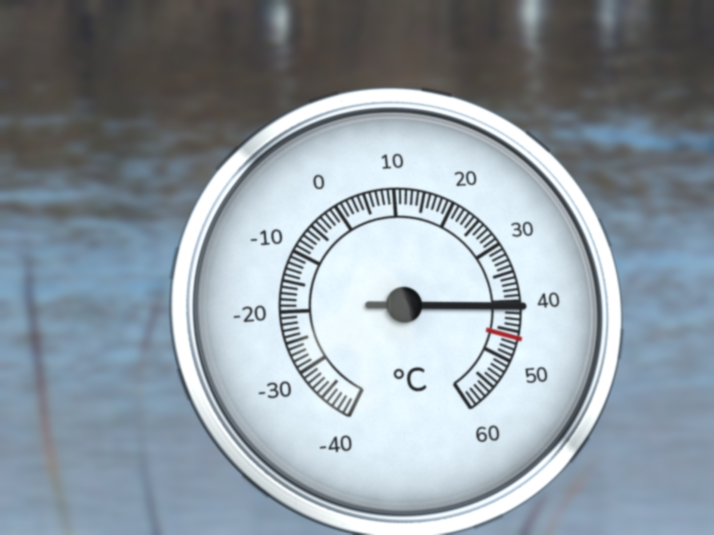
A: 41 °C
